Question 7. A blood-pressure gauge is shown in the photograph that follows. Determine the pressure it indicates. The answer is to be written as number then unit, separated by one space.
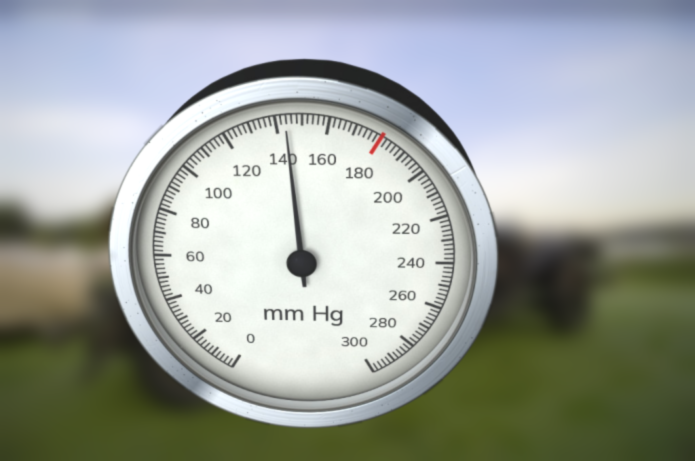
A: 144 mmHg
